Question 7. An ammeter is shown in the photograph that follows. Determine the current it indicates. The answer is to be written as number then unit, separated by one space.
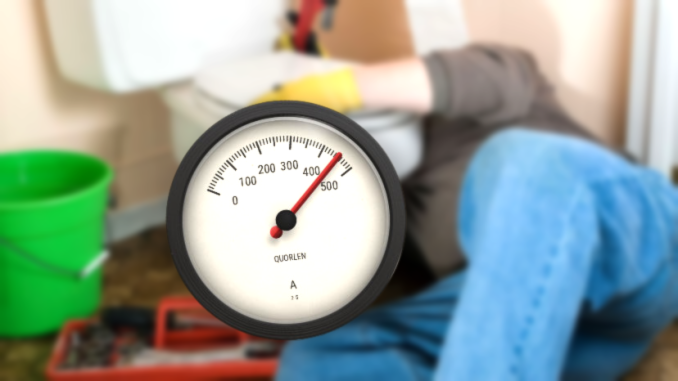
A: 450 A
